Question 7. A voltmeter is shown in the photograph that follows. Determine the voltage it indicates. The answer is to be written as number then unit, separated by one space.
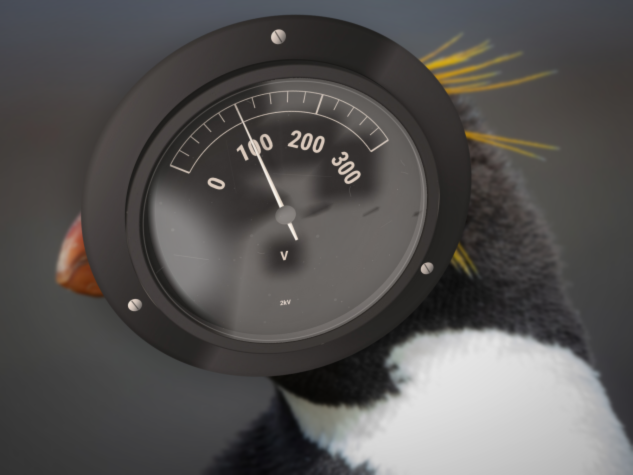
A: 100 V
